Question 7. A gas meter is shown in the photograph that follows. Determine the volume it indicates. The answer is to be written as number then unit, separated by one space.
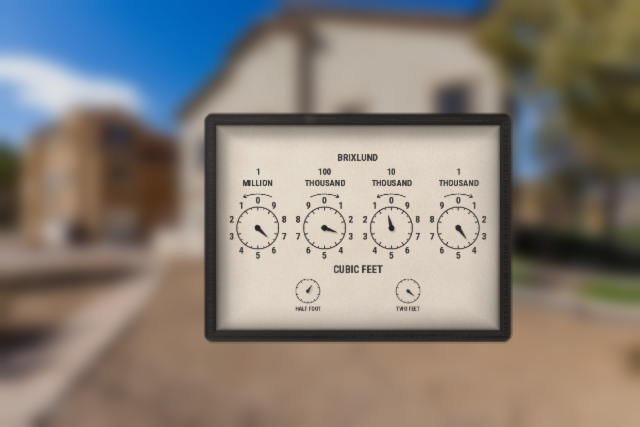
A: 630400 ft³
